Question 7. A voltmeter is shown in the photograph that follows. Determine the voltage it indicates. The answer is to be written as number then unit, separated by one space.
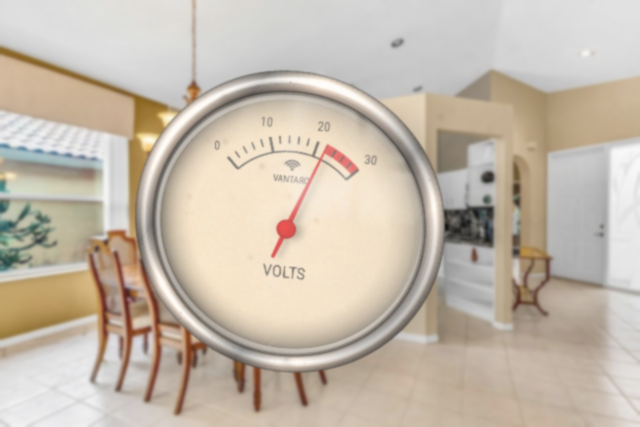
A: 22 V
